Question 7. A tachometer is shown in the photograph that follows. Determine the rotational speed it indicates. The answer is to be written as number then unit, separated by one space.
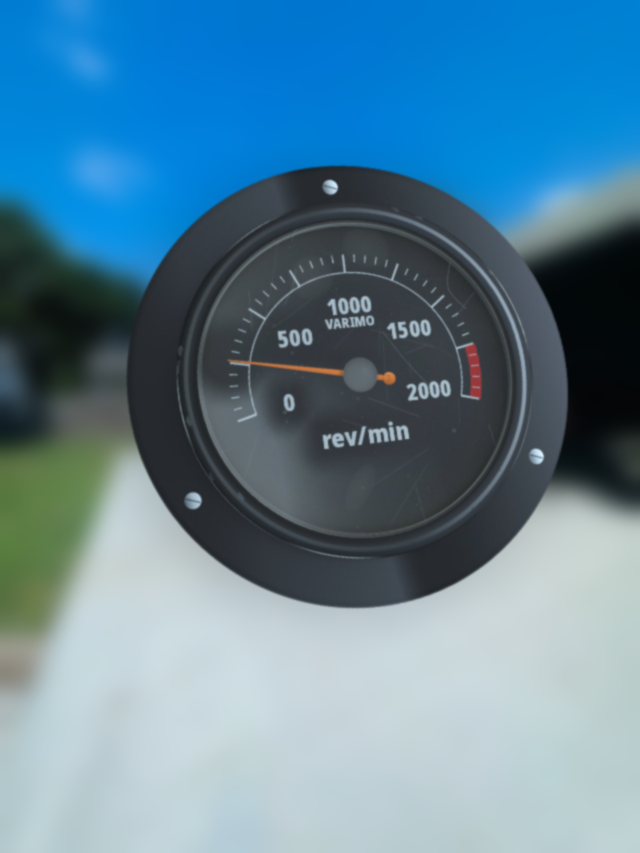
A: 250 rpm
